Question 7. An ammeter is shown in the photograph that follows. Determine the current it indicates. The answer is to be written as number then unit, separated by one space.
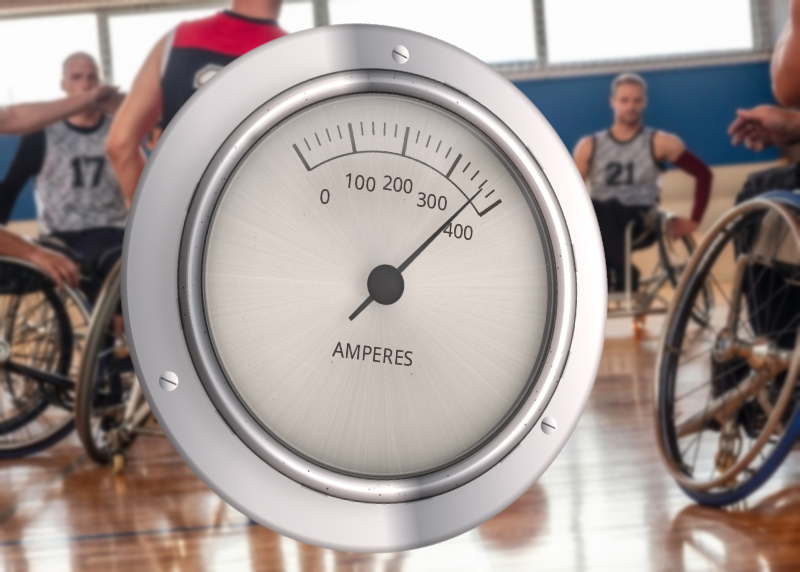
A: 360 A
